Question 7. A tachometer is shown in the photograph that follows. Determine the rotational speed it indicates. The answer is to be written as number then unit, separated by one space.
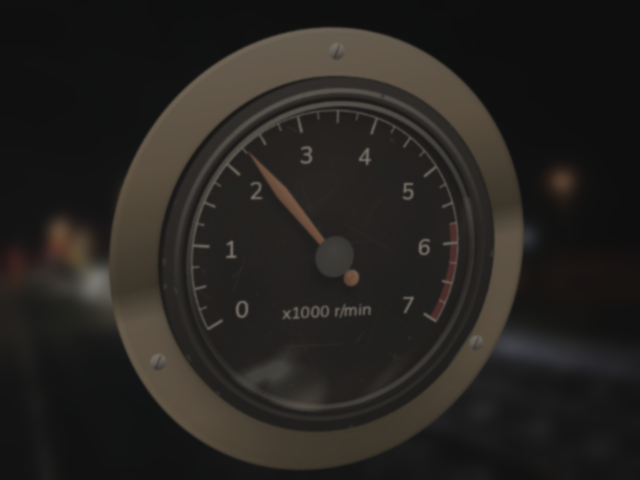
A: 2250 rpm
